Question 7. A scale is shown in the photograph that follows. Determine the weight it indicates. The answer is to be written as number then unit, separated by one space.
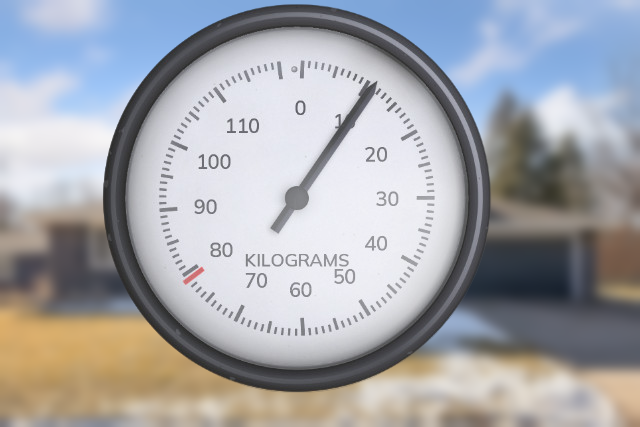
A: 11 kg
